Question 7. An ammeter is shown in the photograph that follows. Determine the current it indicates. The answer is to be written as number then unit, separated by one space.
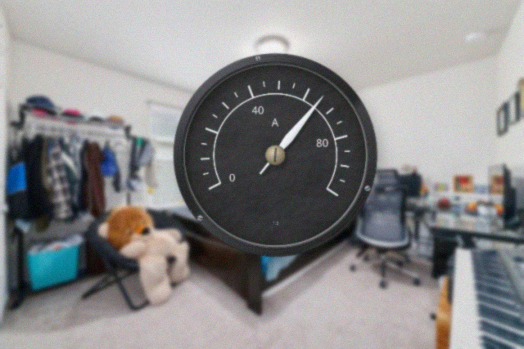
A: 65 A
